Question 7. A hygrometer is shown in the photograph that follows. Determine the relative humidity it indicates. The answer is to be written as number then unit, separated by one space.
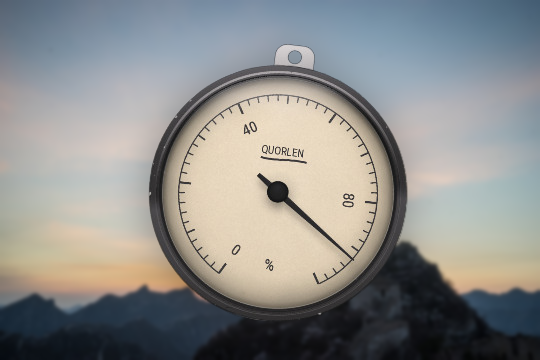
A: 92 %
